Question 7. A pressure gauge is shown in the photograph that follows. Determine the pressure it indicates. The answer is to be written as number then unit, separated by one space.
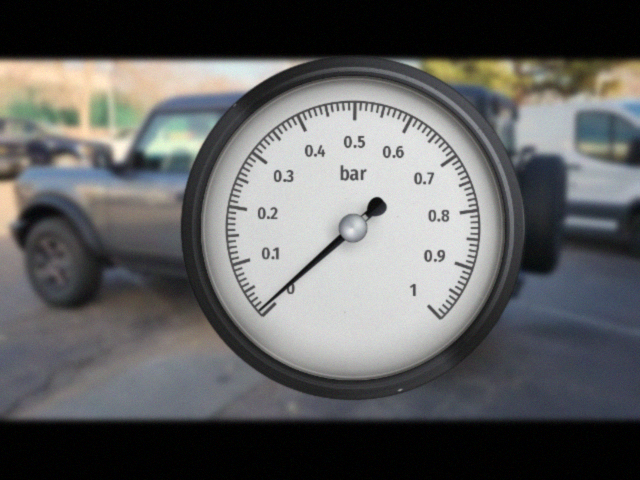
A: 0.01 bar
